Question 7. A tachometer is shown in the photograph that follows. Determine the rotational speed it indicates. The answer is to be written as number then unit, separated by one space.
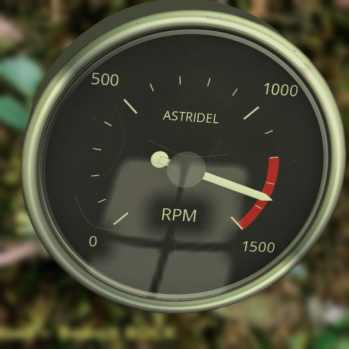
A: 1350 rpm
